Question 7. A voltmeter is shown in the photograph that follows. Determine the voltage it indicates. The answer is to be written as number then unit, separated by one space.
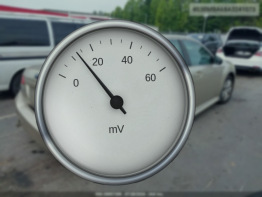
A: 12.5 mV
